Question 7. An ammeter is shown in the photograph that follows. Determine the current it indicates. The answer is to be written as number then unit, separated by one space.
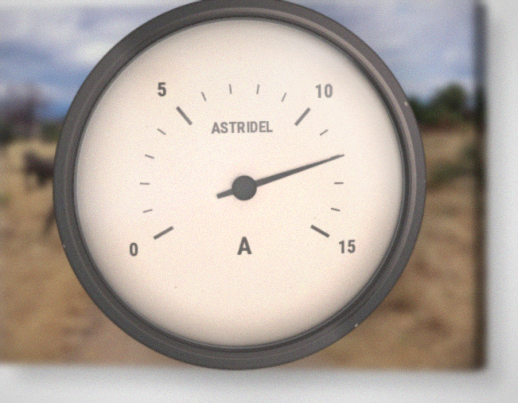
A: 12 A
